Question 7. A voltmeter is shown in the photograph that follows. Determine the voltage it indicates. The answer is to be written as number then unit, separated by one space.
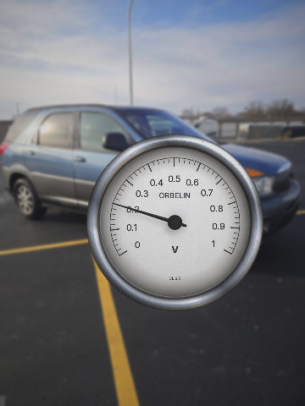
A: 0.2 V
